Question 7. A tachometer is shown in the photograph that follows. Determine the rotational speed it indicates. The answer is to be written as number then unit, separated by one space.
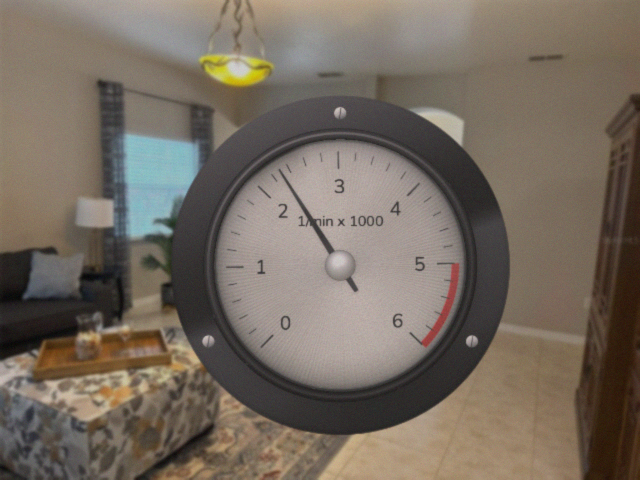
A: 2300 rpm
